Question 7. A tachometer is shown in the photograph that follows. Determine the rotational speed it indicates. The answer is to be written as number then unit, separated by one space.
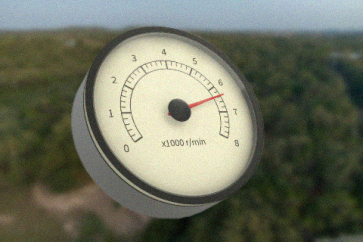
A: 6400 rpm
